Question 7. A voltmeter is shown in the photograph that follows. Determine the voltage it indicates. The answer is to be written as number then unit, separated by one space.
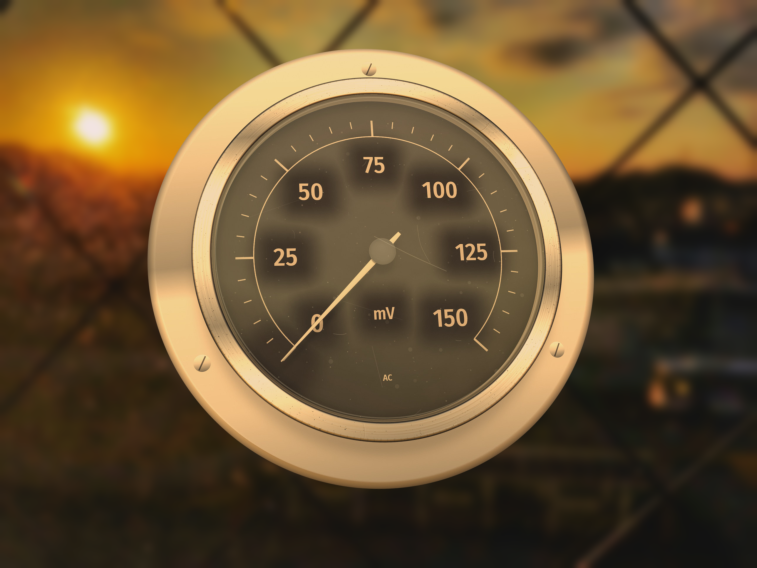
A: 0 mV
